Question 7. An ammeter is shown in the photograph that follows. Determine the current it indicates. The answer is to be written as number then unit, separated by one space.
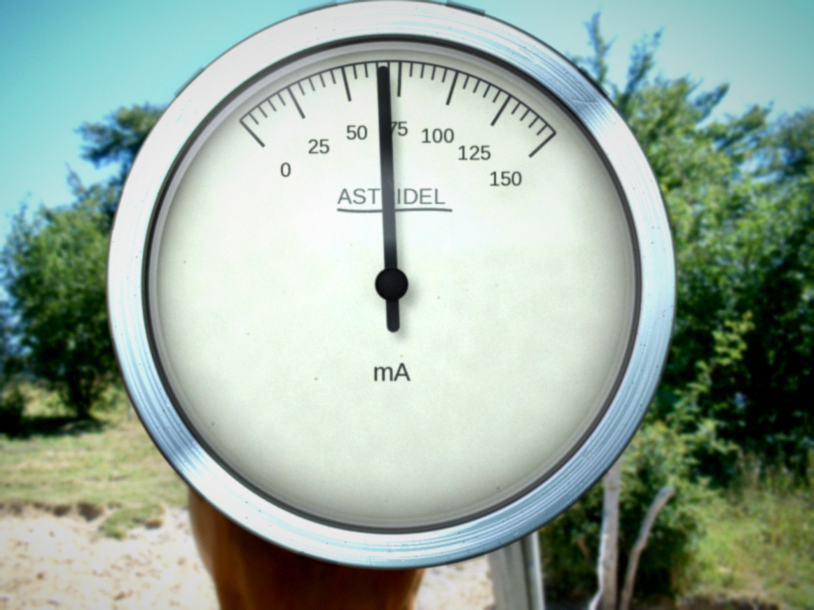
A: 67.5 mA
